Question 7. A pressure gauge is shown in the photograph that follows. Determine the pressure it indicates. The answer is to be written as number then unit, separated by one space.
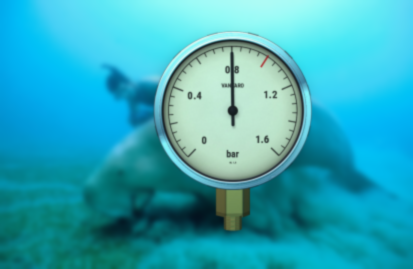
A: 0.8 bar
